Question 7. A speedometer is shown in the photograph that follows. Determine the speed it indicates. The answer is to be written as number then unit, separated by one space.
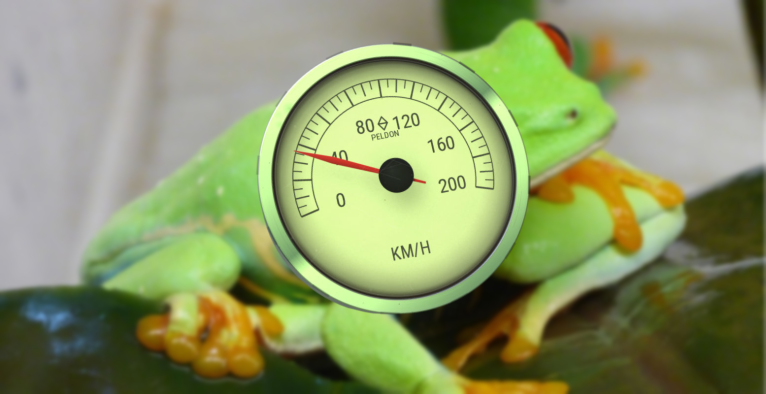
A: 35 km/h
